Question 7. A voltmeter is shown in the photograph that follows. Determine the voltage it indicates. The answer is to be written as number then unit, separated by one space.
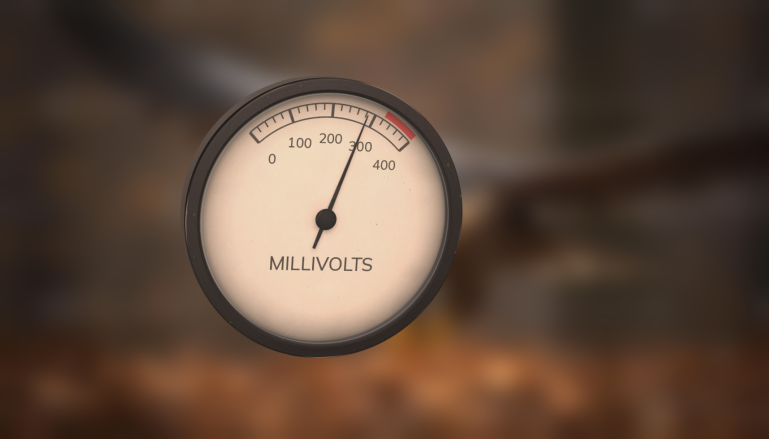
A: 280 mV
